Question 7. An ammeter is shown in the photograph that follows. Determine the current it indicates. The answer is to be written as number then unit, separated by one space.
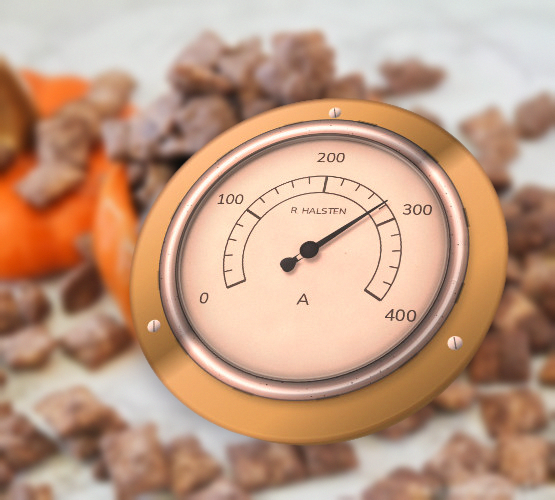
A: 280 A
